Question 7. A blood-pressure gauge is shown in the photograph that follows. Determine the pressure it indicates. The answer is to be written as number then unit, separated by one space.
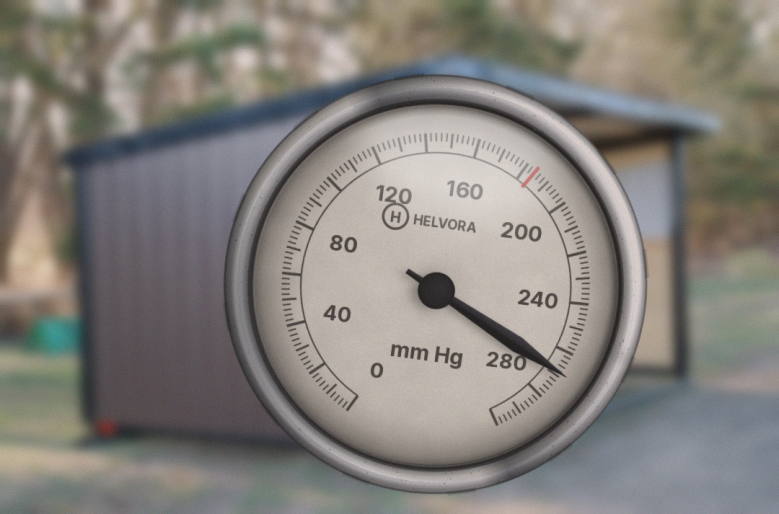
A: 268 mmHg
